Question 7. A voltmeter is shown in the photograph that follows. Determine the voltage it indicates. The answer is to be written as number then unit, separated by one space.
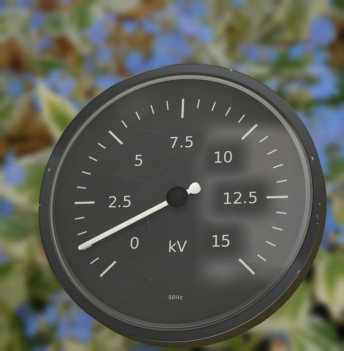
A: 1 kV
